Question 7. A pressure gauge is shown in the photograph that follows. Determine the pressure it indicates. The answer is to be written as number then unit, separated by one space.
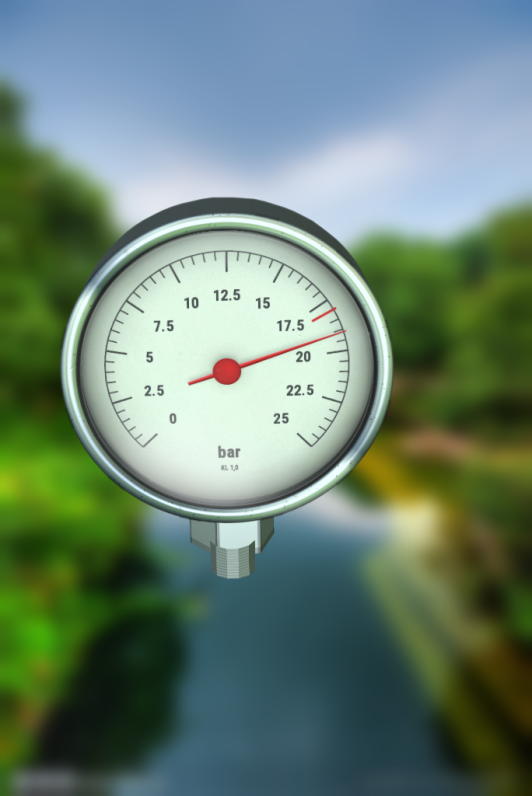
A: 19 bar
